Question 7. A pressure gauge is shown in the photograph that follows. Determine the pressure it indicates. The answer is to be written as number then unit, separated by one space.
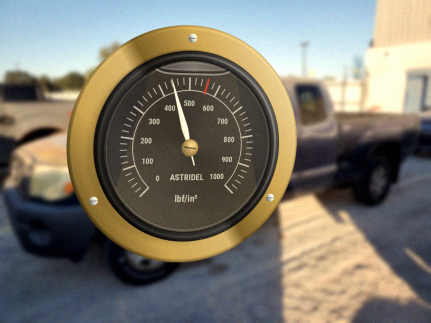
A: 440 psi
